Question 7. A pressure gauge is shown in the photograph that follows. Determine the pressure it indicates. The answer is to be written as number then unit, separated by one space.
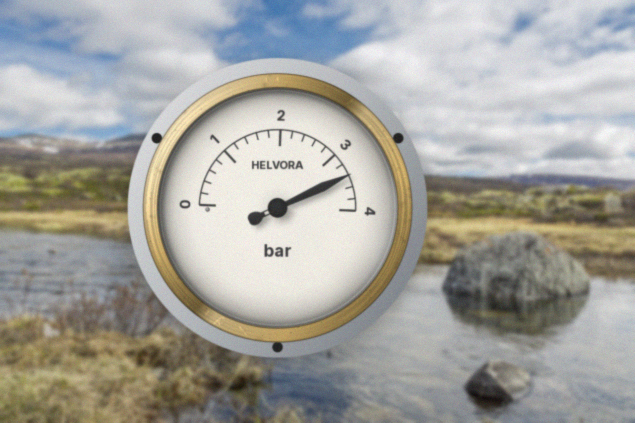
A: 3.4 bar
